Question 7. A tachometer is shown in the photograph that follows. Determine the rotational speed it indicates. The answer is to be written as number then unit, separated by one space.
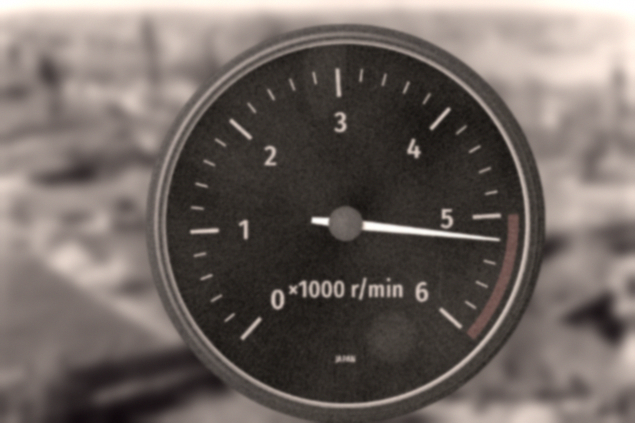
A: 5200 rpm
